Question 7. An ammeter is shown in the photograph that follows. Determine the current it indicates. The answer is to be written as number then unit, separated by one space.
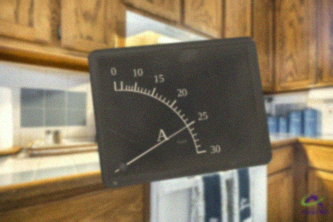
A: 25 A
